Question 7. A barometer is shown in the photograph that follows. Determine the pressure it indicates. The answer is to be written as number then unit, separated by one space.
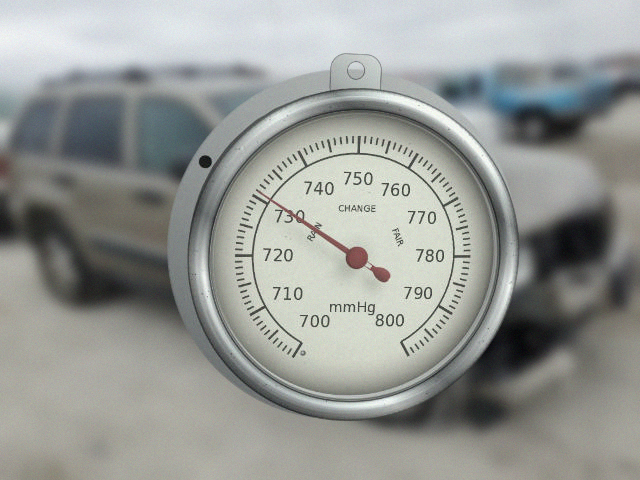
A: 731 mmHg
